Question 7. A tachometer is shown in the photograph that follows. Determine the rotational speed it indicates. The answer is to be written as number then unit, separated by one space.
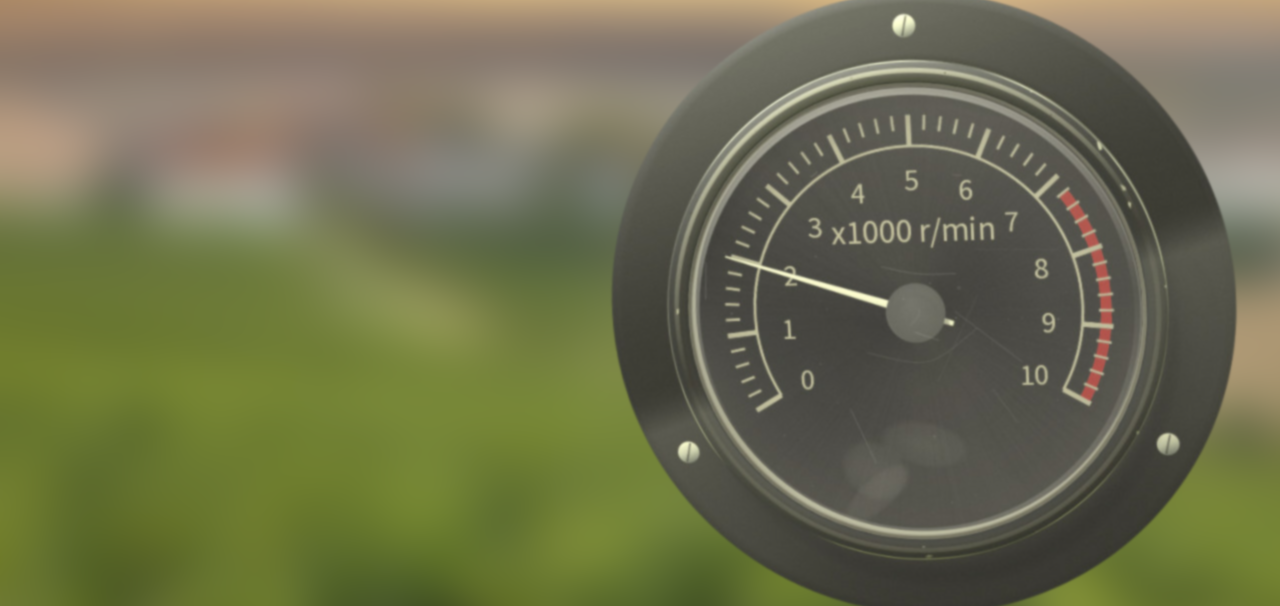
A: 2000 rpm
